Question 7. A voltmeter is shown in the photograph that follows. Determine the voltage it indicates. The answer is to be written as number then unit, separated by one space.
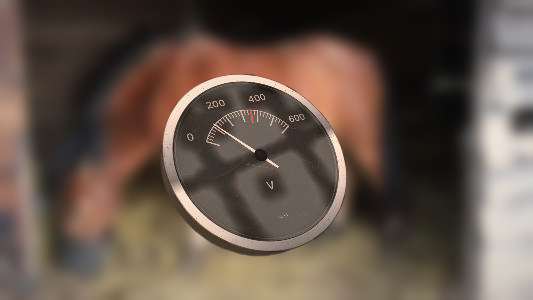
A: 100 V
